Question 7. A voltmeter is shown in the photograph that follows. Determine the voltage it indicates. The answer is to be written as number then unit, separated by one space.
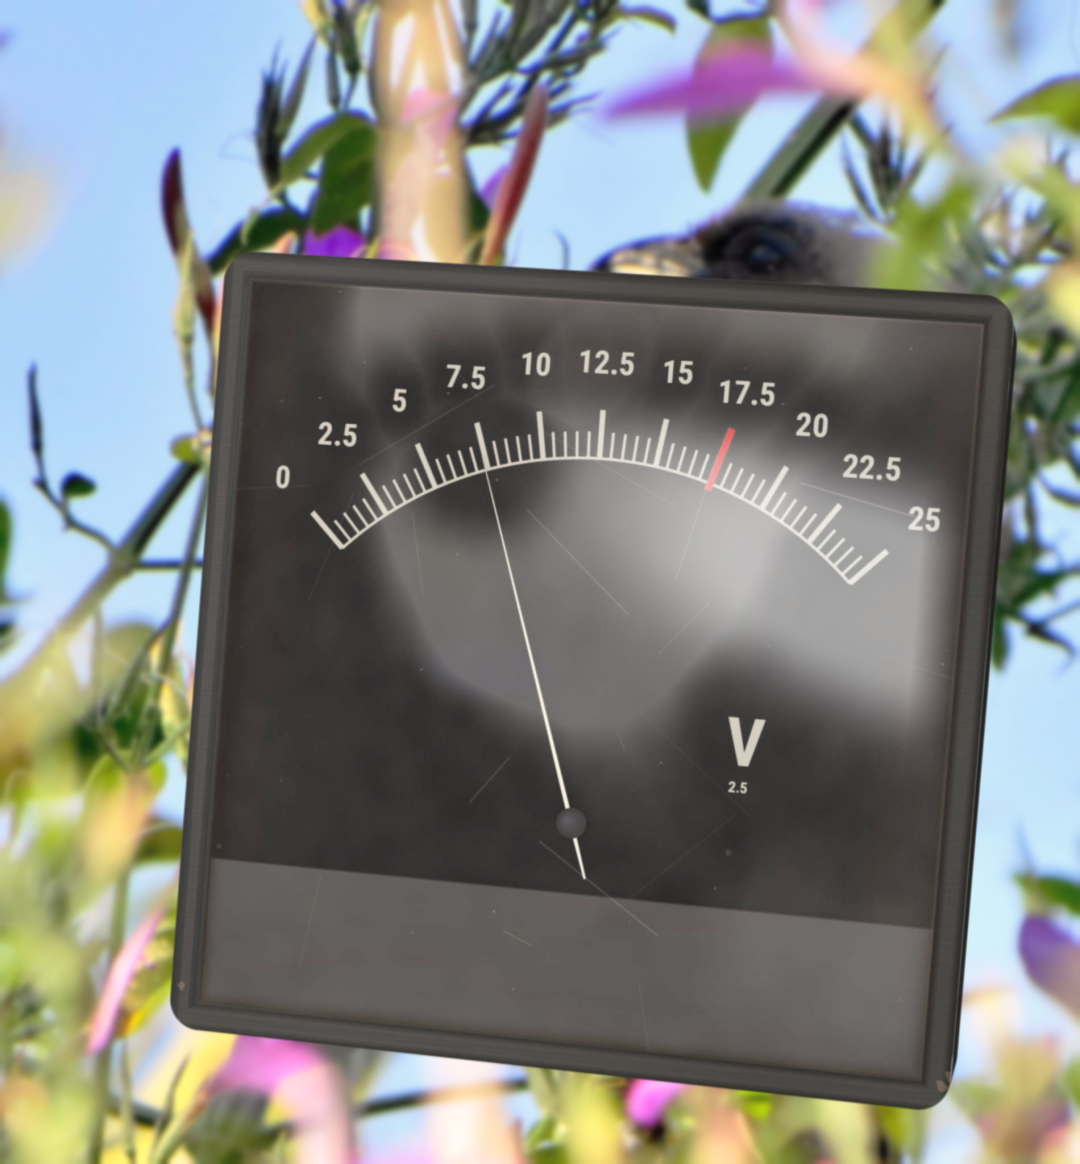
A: 7.5 V
